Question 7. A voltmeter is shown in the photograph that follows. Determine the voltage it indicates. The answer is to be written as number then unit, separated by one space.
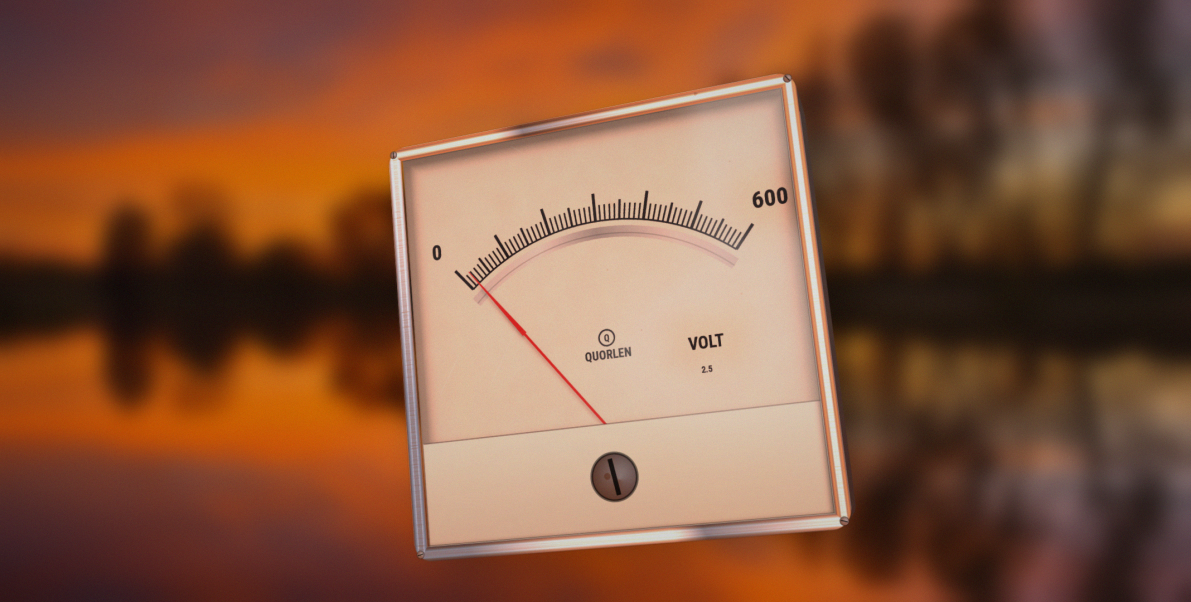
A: 20 V
